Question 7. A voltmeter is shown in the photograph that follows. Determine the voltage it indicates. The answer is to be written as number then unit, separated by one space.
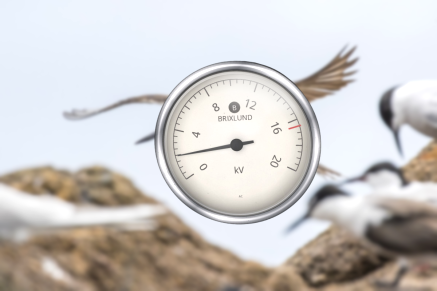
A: 2 kV
